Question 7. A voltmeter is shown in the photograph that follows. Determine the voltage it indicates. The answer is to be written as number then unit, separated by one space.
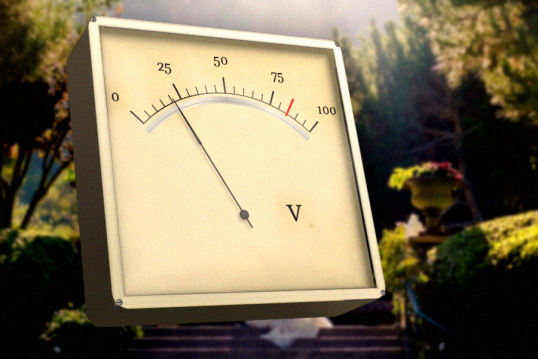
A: 20 V
